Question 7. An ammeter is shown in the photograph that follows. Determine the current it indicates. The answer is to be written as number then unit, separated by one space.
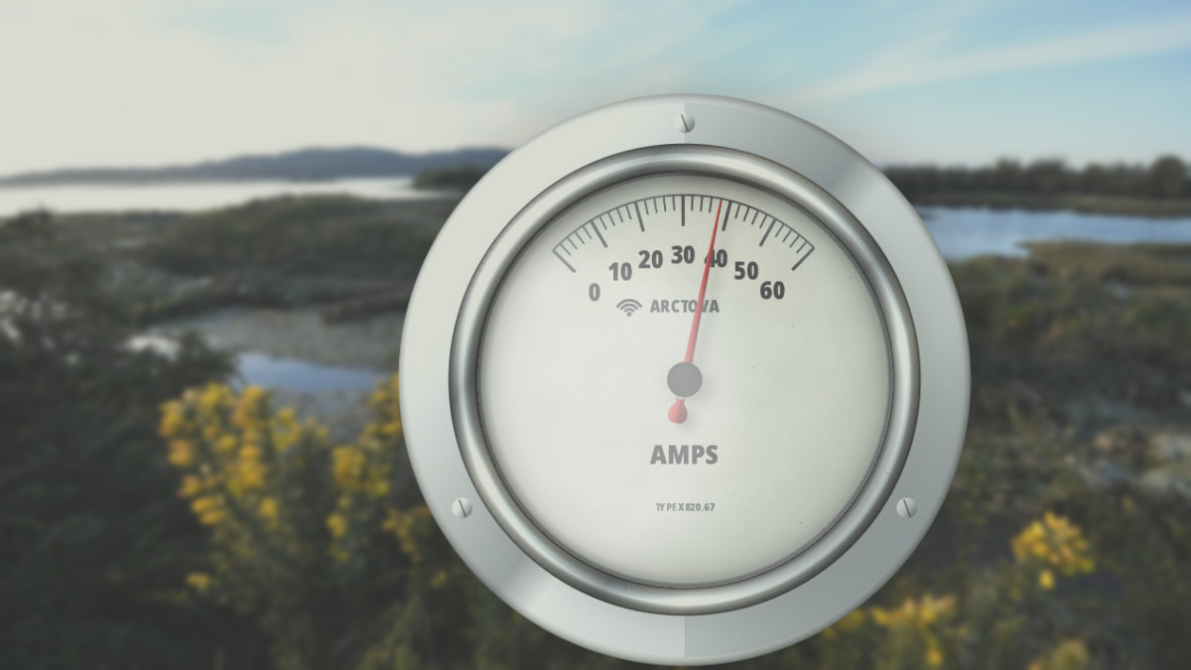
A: 38 A
